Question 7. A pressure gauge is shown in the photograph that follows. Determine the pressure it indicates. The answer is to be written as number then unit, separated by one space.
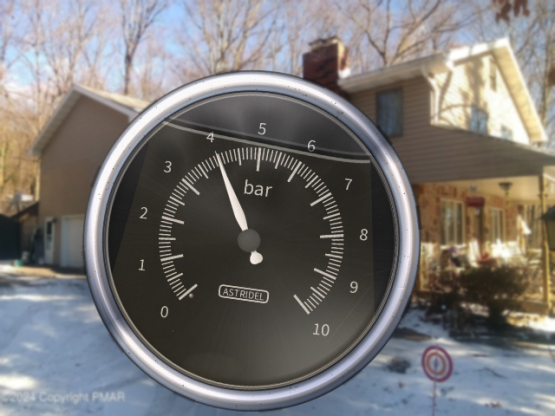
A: 4 bar
